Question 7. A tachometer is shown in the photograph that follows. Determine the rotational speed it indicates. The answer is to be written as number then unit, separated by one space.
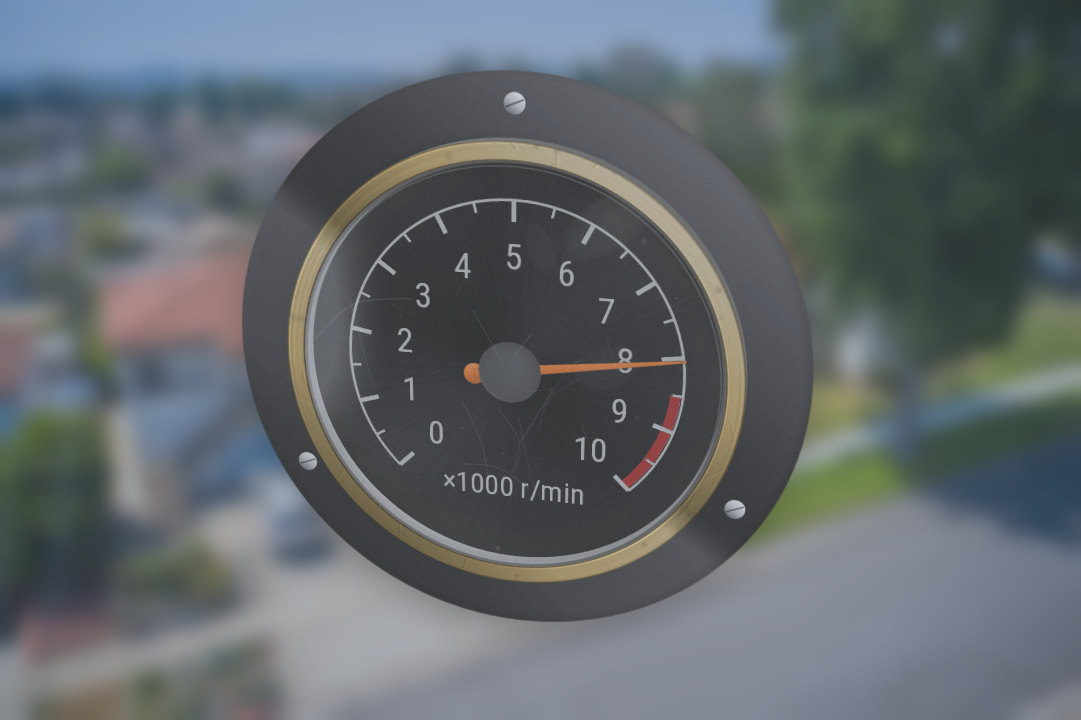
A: 8000 rpm
